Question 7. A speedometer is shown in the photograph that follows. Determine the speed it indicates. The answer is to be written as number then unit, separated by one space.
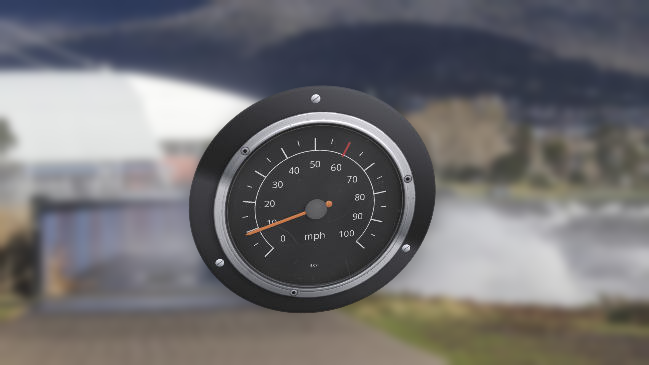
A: 10 mph
